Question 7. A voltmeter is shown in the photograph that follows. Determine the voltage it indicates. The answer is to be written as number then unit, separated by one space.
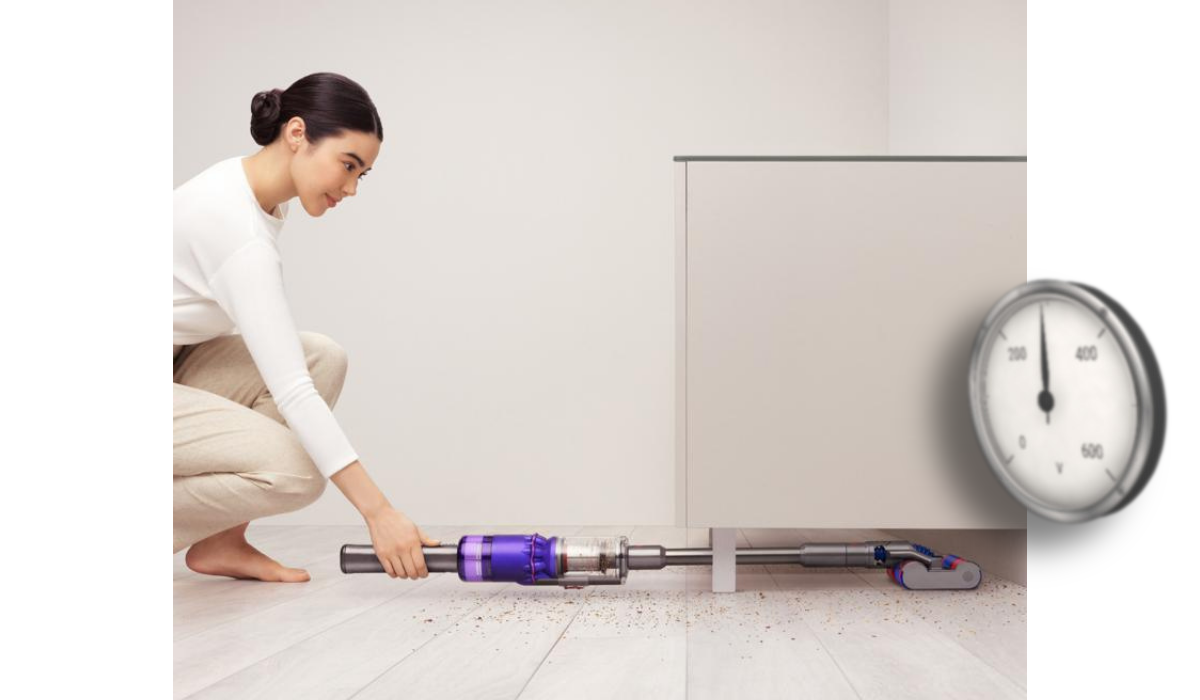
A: 300 V
